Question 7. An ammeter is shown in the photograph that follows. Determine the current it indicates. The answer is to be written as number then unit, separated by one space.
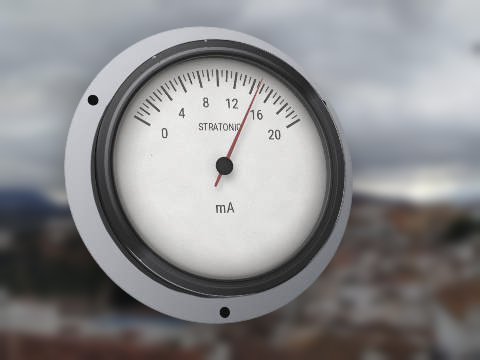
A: 14.5 mA
